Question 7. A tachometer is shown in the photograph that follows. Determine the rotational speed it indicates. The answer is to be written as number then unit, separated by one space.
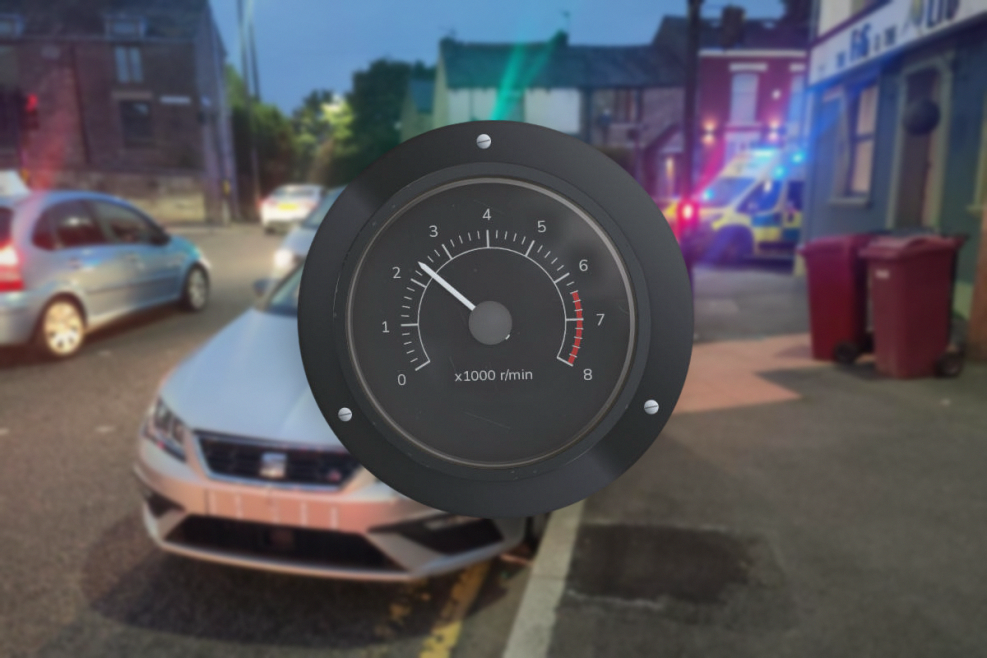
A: 2400 rpm
